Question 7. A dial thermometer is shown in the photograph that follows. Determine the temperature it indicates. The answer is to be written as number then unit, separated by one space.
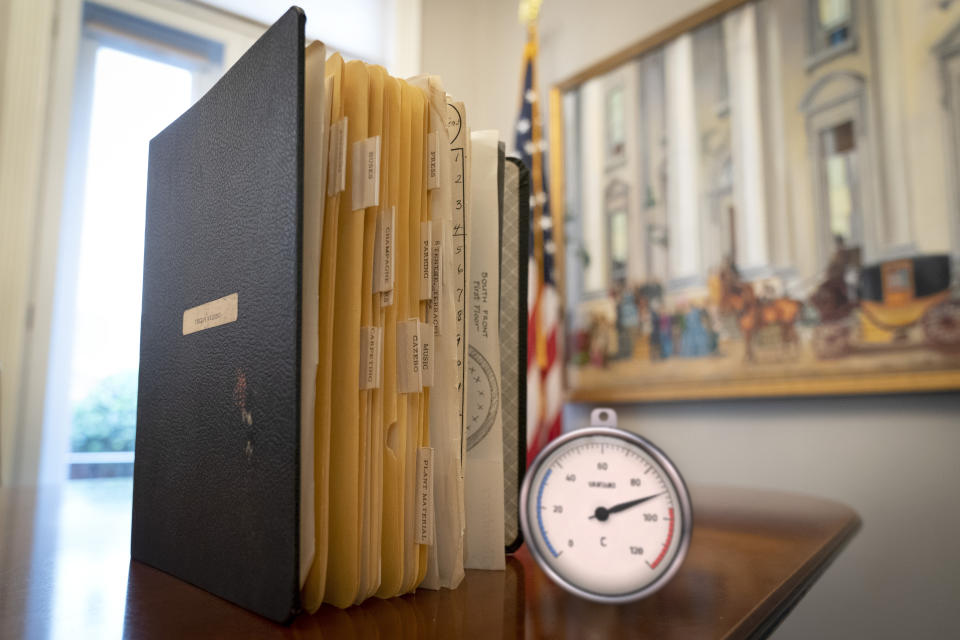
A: 90 °C
